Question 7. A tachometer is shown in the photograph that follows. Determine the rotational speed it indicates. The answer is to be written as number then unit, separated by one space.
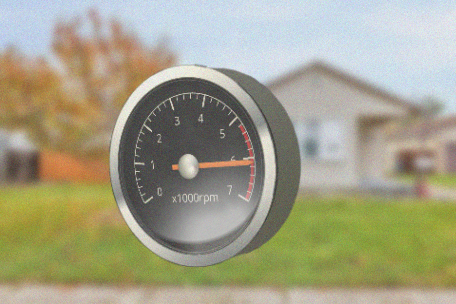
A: 6100 rpm
